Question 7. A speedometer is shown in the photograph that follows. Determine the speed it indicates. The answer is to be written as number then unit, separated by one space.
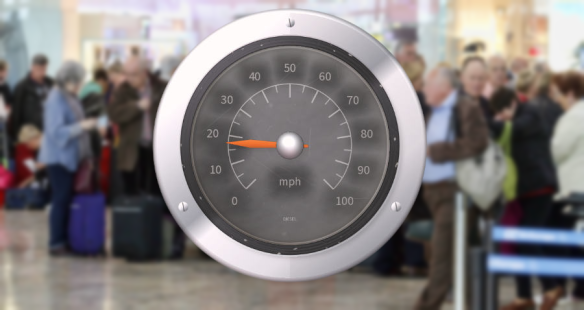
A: 17.5 mph
